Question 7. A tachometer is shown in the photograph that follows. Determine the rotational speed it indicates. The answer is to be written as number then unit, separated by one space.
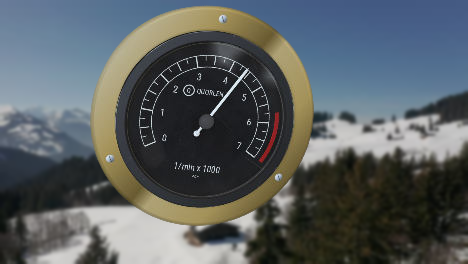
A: 4375 rpm
